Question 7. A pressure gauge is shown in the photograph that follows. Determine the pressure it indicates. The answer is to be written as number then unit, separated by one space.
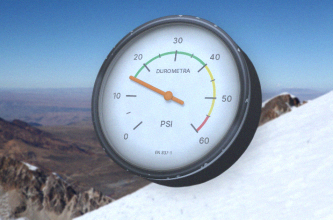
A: 15 psi
